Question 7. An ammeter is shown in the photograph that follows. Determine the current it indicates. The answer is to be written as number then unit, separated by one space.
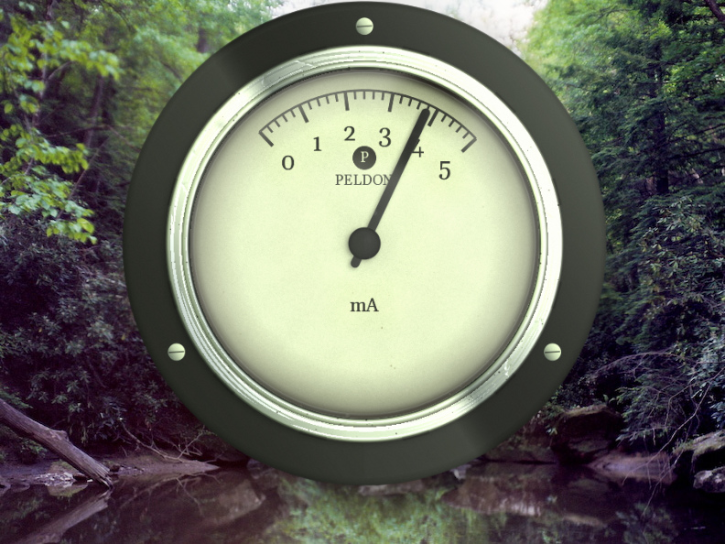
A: 3.8 mA
